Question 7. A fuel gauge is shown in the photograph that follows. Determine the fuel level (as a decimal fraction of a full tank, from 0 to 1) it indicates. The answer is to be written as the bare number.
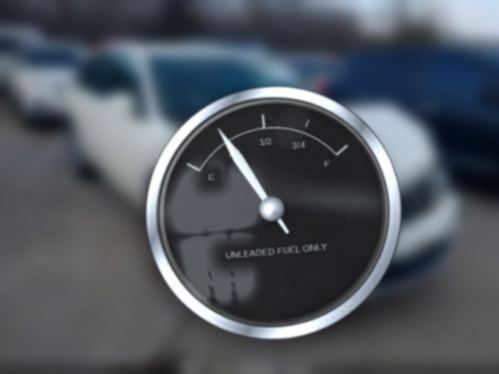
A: 0.25
